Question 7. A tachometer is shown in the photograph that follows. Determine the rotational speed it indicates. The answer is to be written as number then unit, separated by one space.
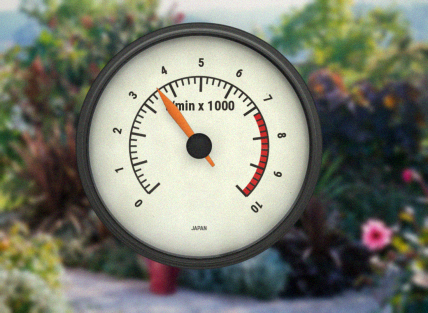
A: 3600 rpm
